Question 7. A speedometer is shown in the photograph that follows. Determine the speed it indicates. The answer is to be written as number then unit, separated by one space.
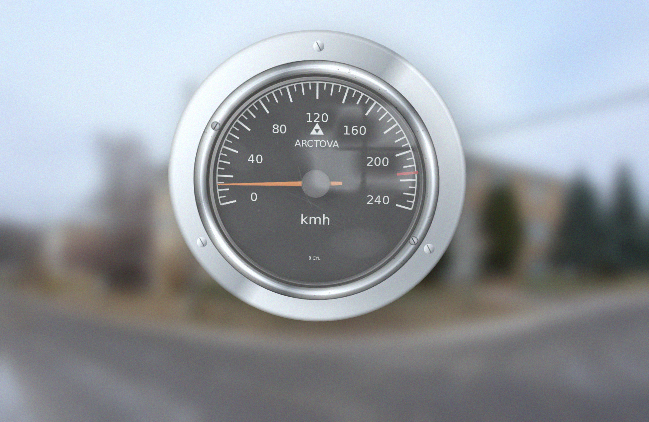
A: 15 km/h
